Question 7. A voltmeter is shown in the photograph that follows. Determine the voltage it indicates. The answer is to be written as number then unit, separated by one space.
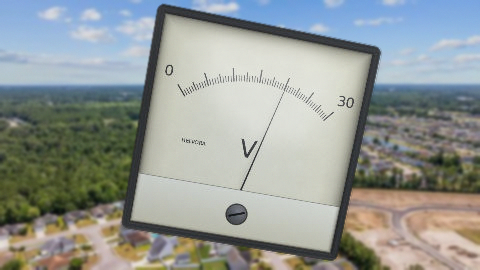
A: 20 V
